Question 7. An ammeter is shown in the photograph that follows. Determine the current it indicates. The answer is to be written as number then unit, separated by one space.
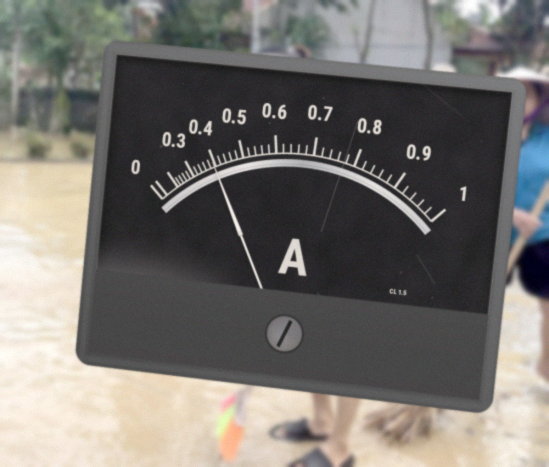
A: 0.4 A
